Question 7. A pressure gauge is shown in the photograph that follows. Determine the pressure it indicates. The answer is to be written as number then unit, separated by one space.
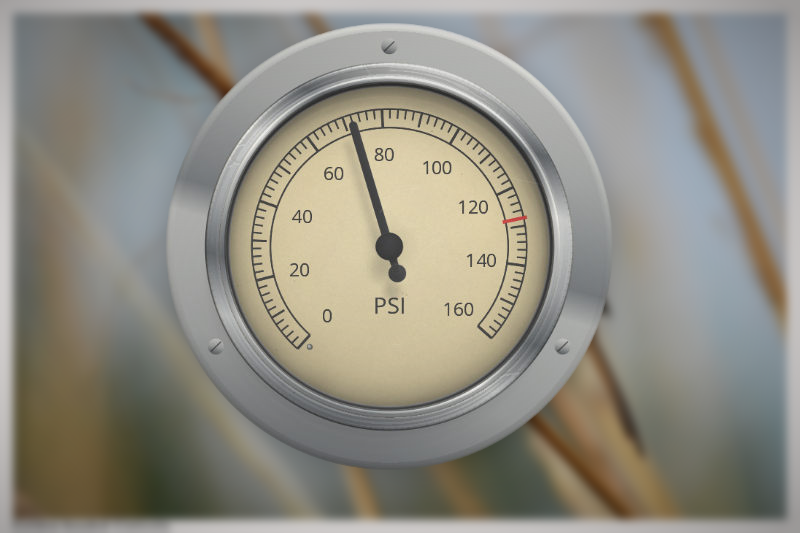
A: 72 psi
